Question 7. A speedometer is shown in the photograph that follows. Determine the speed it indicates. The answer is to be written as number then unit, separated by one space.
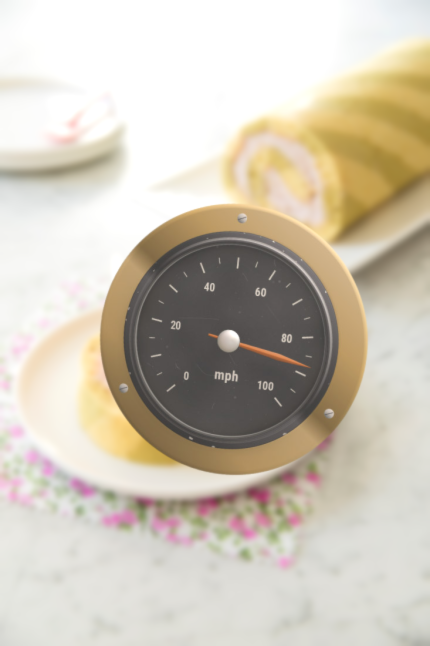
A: 87.5 mph
